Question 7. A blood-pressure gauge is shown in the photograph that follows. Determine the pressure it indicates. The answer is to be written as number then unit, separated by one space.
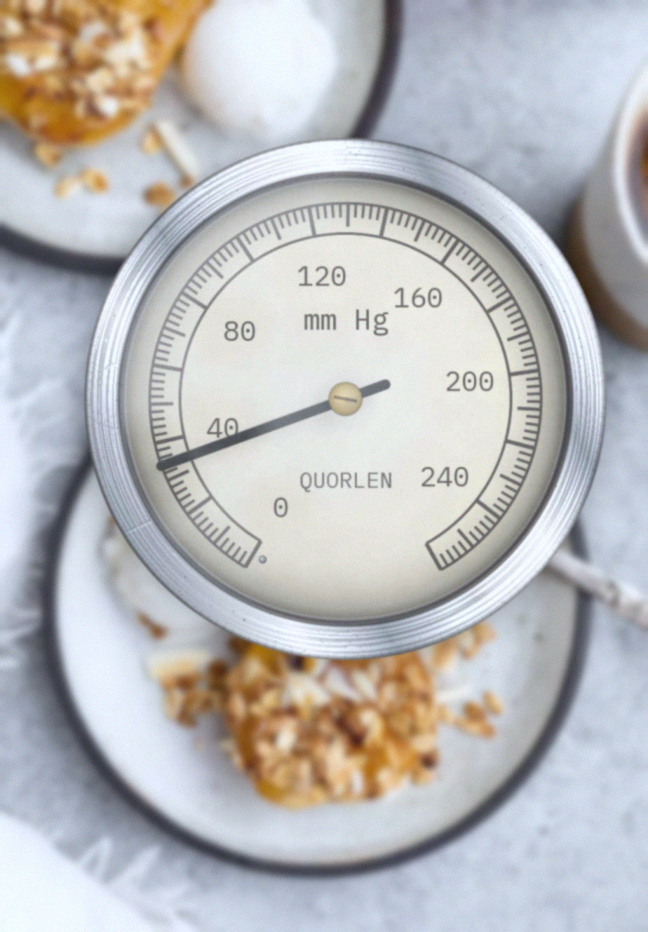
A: 34 mmHg
